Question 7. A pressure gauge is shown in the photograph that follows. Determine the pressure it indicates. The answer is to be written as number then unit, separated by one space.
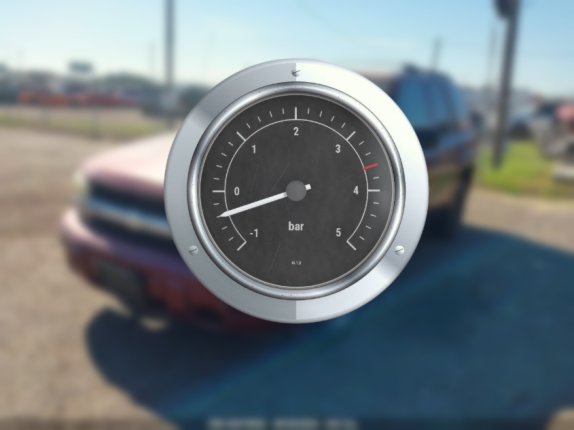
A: -0.4 bar
